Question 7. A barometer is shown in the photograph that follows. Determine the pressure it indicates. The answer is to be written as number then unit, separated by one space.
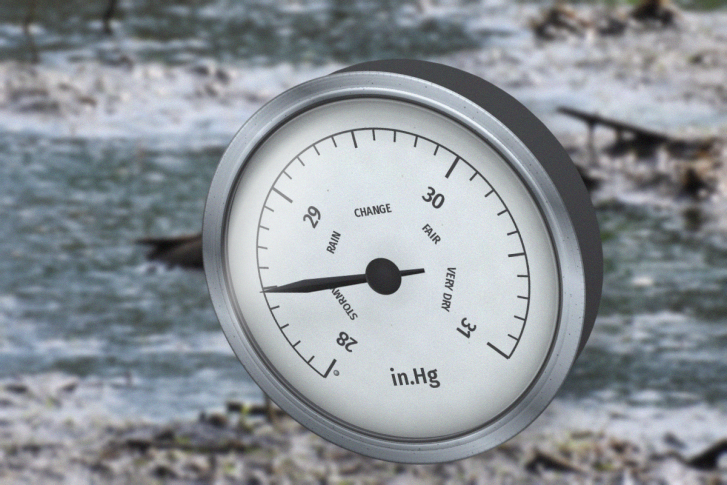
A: 28.5 inHg
